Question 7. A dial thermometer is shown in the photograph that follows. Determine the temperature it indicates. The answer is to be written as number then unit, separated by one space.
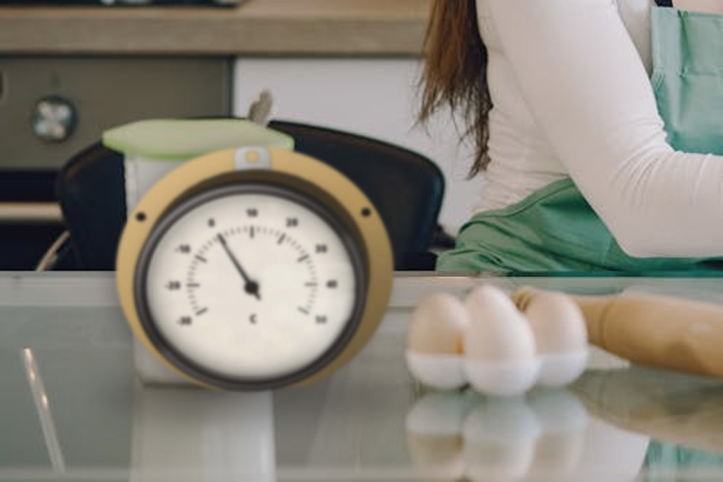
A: 0 °C
